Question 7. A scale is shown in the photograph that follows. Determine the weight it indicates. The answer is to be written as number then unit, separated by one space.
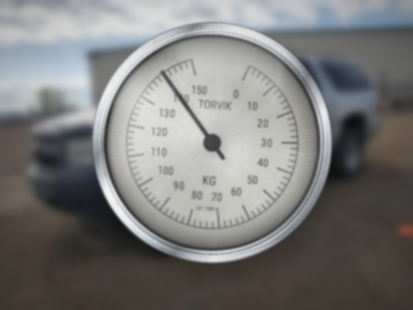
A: 140 kg
